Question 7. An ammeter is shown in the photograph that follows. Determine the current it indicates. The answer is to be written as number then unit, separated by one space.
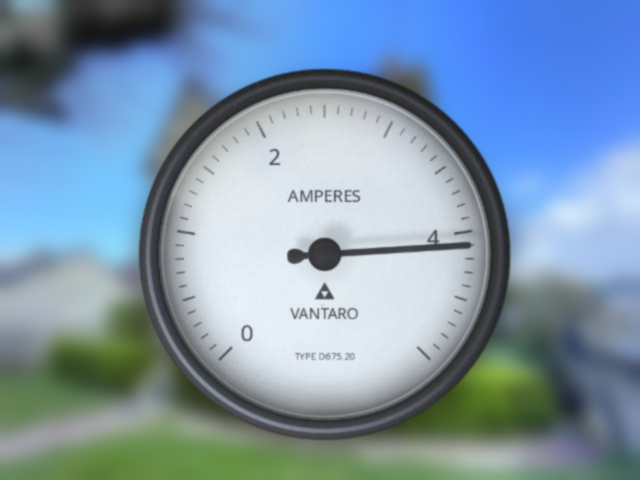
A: 4.1 A
